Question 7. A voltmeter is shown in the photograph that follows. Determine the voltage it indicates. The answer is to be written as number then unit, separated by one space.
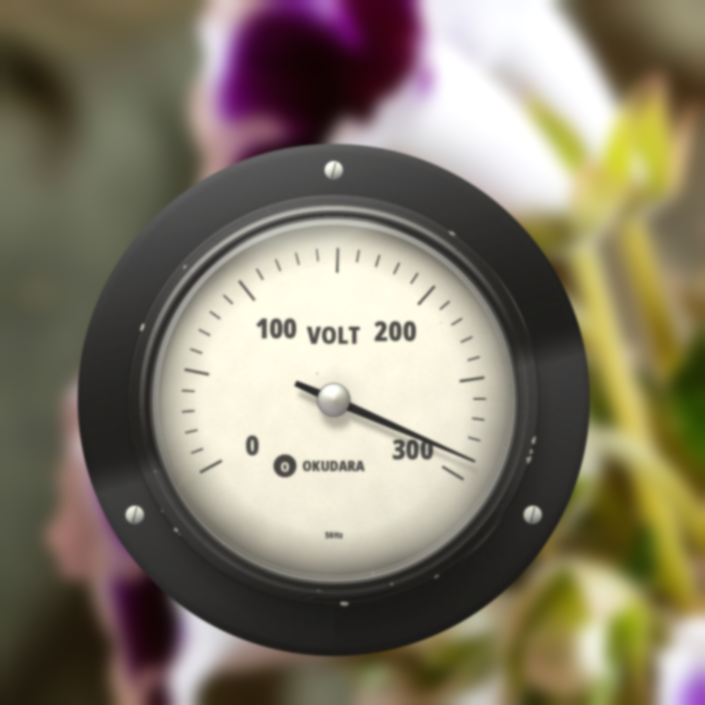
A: 290 V
